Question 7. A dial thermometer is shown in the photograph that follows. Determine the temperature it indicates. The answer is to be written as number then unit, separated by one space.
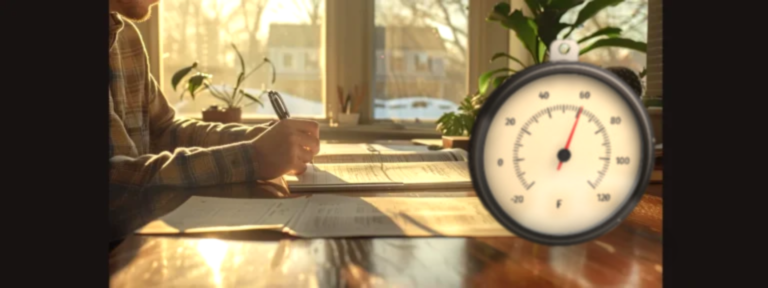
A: 60 °F
